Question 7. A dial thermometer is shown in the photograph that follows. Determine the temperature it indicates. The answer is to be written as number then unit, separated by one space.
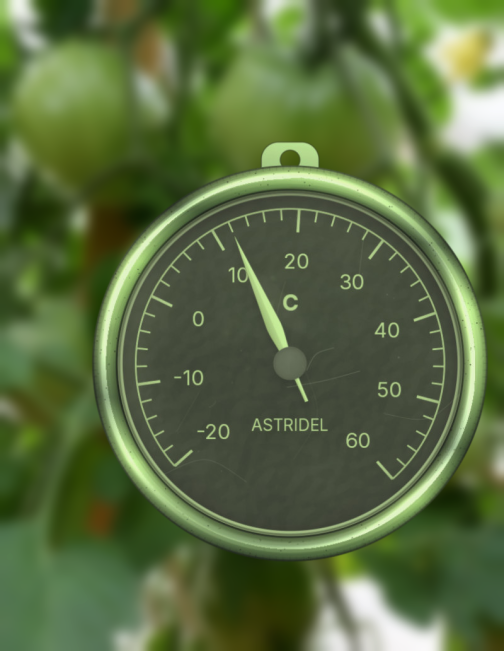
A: 12 °C
